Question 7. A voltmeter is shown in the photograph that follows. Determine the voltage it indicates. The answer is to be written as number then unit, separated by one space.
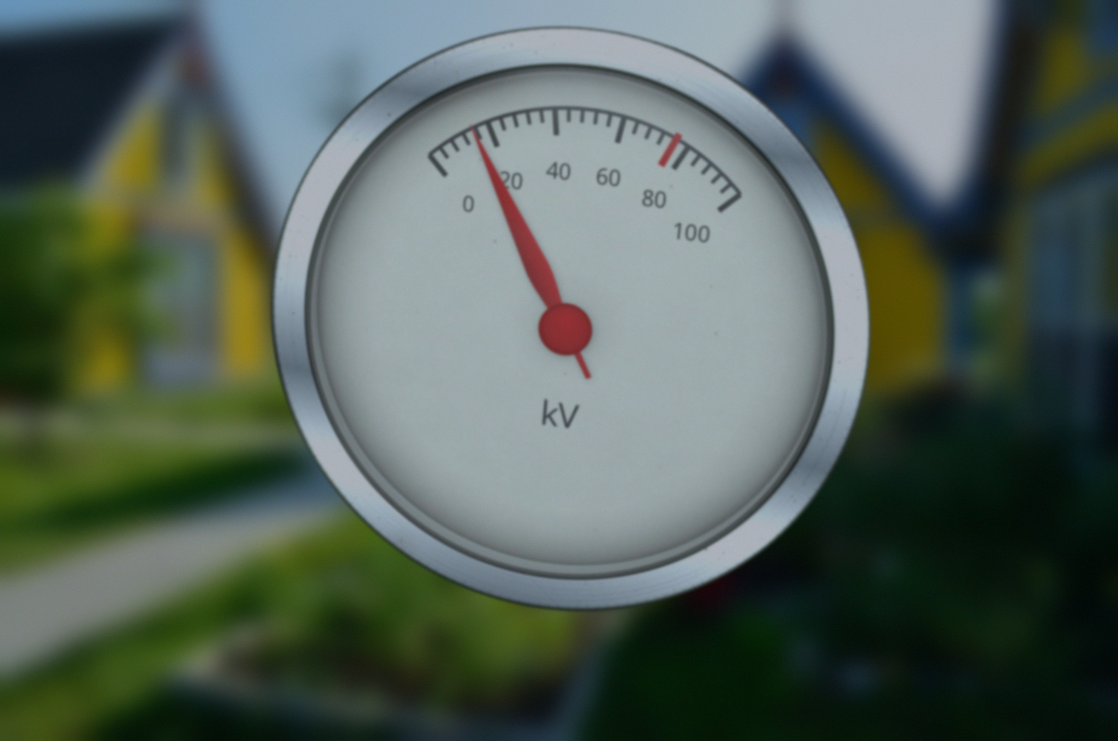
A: 16 kV
